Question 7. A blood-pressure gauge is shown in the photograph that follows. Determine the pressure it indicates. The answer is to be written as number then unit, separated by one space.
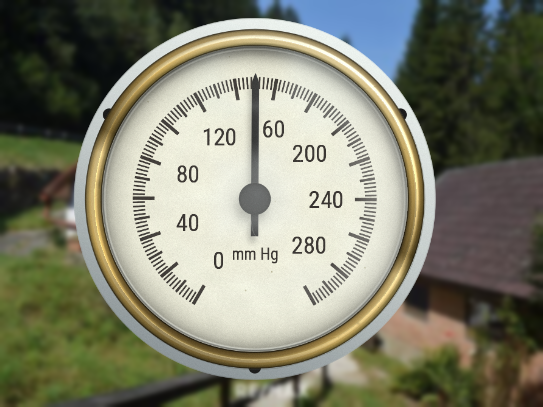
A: 150 mmHg
